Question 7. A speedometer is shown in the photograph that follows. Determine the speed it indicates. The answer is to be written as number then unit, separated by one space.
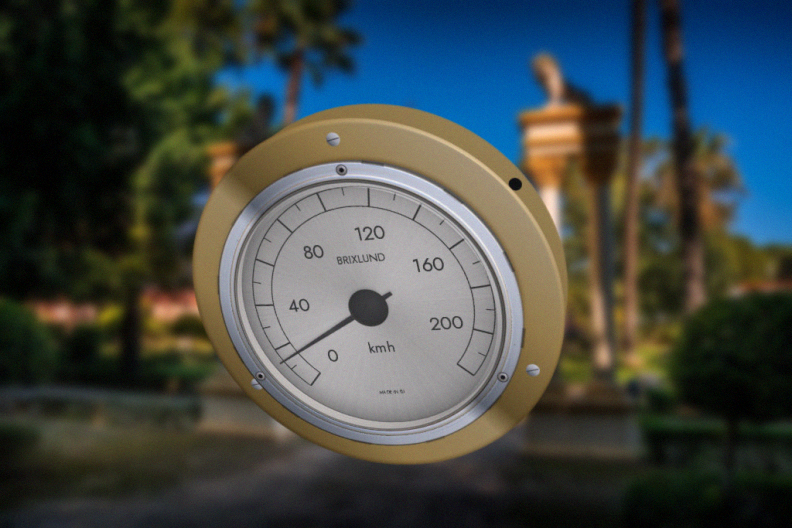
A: 15 km/h
